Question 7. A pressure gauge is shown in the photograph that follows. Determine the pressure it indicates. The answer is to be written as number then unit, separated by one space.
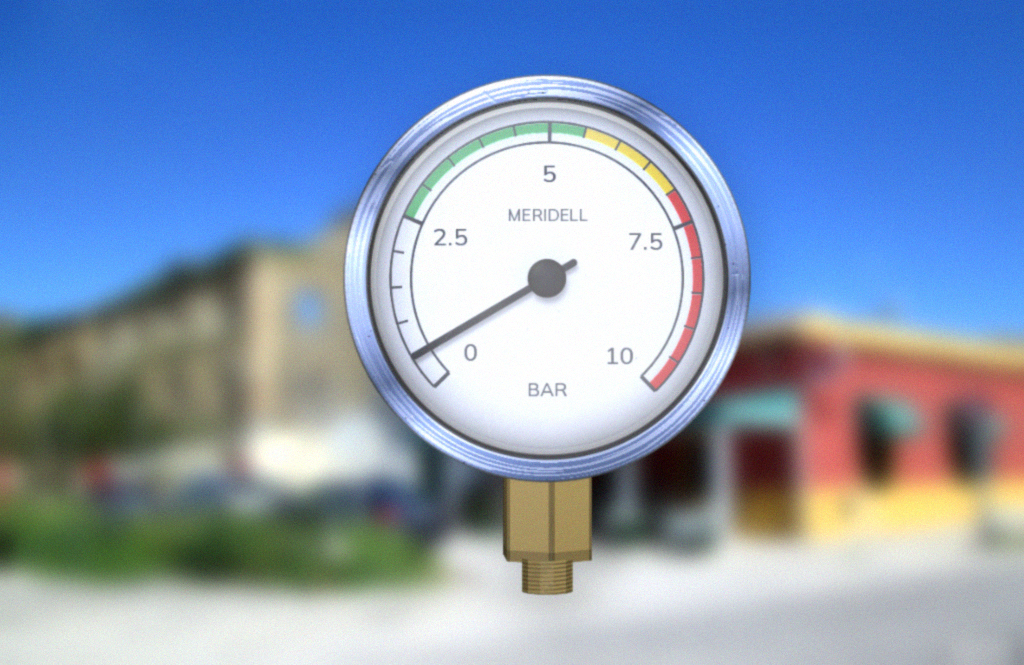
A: 0.5 bar
